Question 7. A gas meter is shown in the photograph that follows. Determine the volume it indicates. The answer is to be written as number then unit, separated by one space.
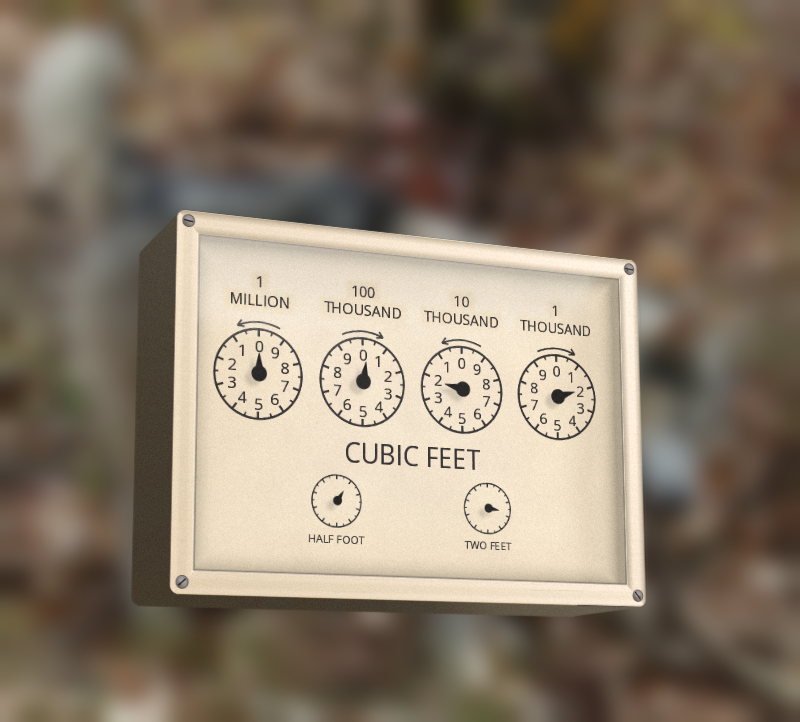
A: 2200 ft³
